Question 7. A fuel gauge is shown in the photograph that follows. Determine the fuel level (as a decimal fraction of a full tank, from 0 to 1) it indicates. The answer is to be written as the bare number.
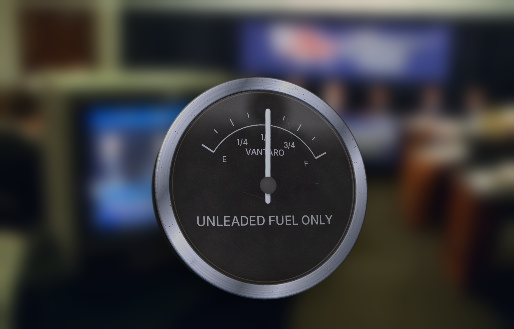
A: 0.5
